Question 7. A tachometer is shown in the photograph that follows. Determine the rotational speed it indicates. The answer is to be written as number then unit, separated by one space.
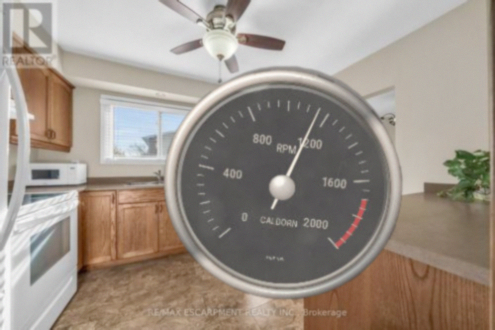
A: 1150 rpm
